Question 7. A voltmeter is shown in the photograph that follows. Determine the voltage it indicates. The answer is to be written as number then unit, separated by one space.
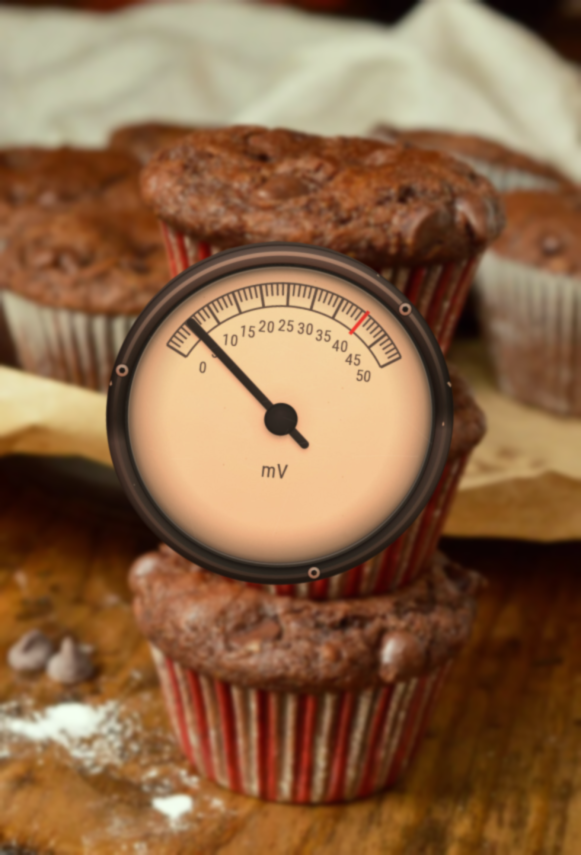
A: 6 mV
